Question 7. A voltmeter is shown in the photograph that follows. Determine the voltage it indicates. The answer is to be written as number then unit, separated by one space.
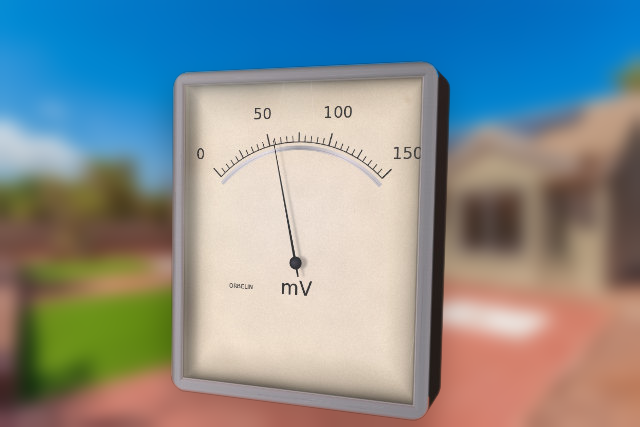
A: 55 mV
